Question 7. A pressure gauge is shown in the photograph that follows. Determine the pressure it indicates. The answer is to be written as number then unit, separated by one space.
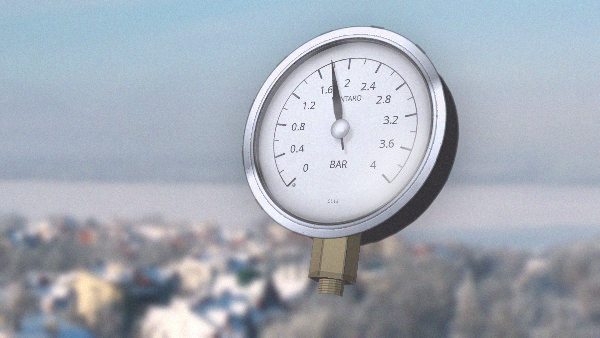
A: 1.8 bar
